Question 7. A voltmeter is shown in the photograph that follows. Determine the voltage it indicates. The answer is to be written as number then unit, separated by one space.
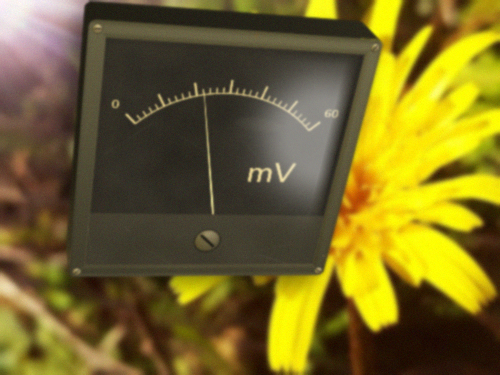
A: 22 mV
